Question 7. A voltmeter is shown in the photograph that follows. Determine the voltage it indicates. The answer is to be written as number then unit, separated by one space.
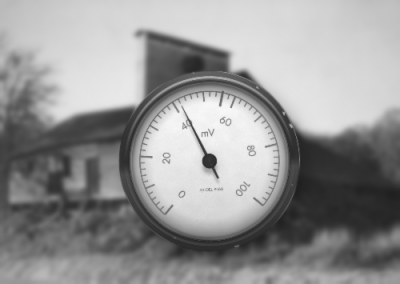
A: 42 mV
